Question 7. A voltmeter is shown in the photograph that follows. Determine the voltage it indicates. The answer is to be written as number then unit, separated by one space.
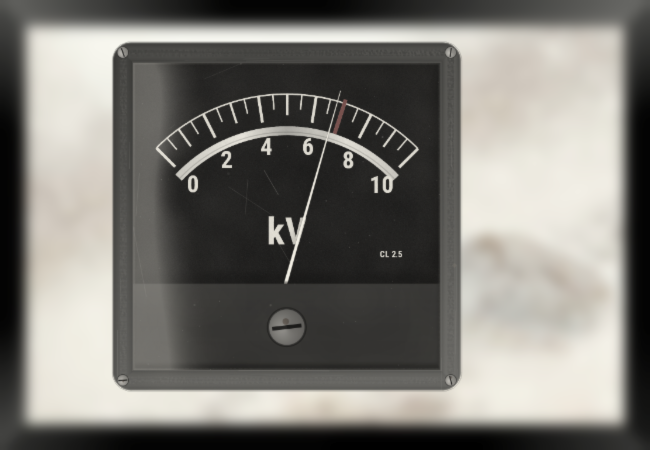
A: 6.75 kV
